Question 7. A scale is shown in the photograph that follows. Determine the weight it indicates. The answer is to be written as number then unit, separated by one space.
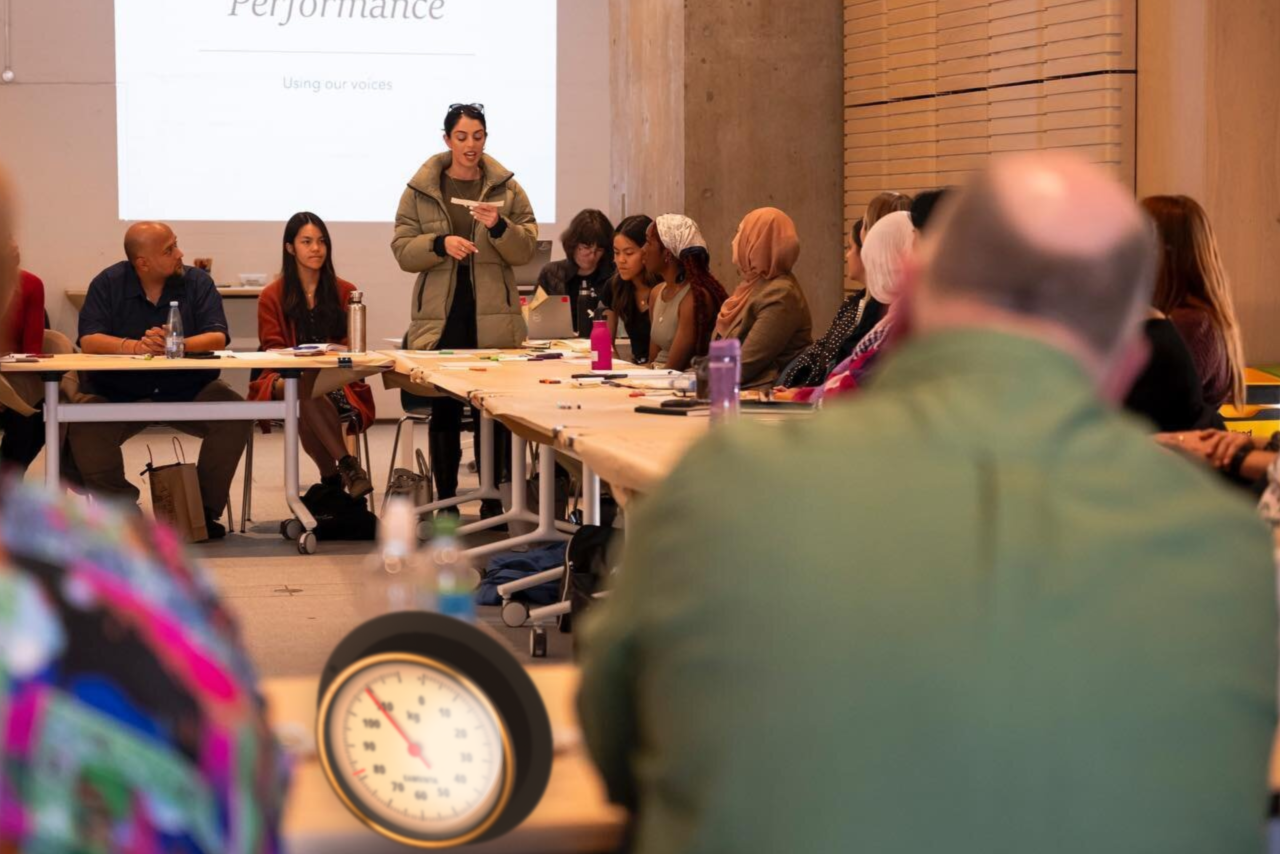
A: 110 kg
